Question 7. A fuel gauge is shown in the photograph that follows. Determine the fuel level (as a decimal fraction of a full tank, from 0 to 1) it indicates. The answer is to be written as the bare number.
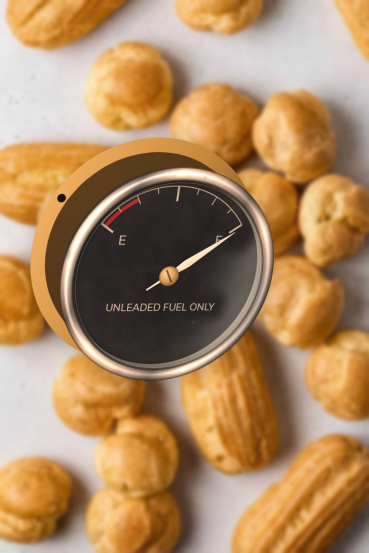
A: 1
